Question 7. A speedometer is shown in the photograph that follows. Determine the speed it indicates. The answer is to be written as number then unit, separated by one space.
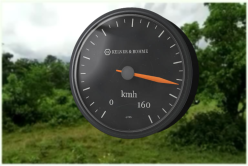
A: 132.5 km/h
